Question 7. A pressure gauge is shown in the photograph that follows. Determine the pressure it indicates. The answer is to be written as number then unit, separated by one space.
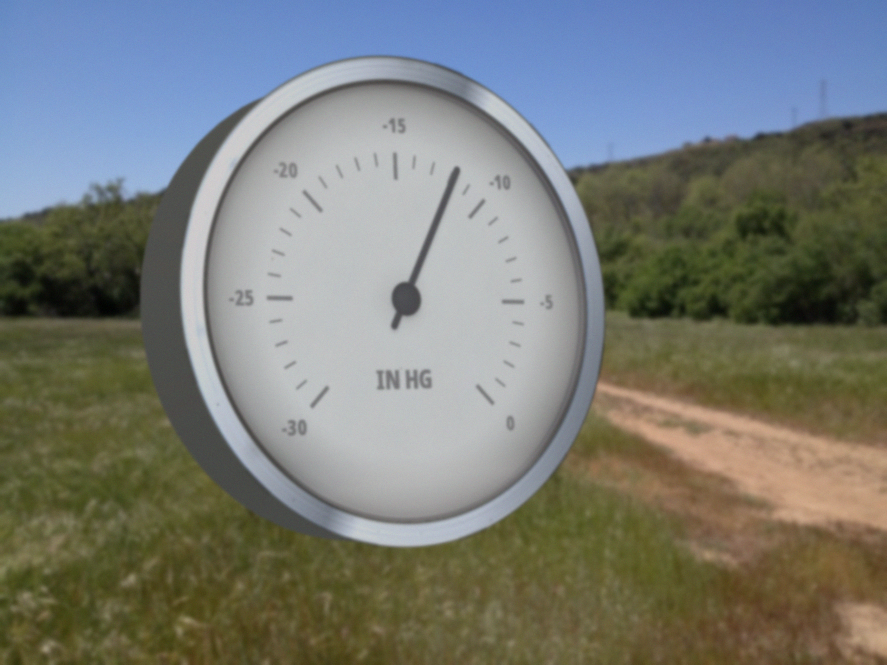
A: -12 inHg
